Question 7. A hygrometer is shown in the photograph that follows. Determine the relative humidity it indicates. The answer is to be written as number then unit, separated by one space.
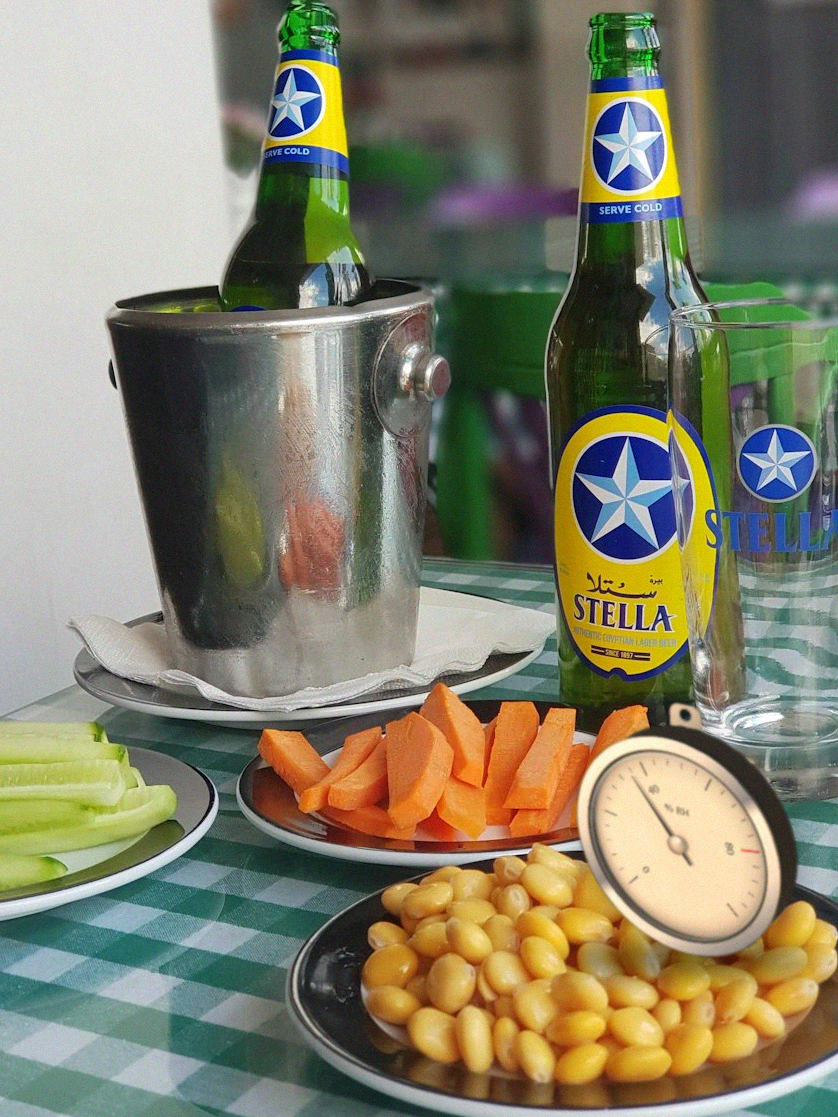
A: 36 %
